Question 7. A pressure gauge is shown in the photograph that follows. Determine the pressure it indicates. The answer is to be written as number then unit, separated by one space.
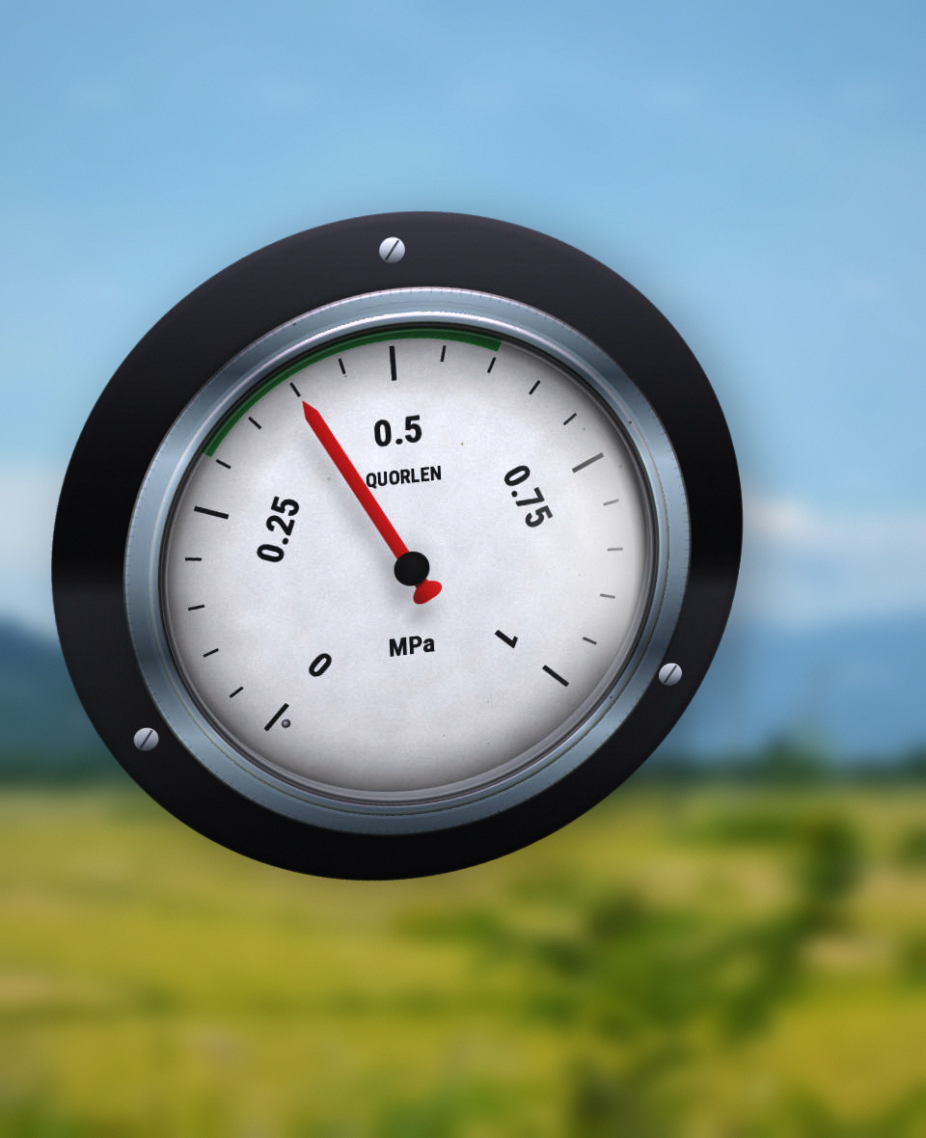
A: 0.4 MPa
